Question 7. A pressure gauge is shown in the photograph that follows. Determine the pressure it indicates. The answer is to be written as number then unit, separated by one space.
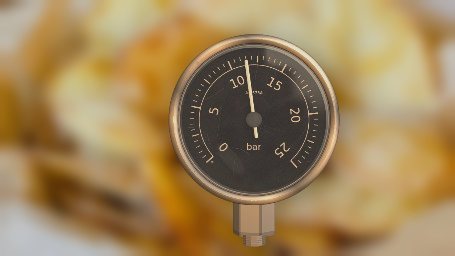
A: 11.5 bar
